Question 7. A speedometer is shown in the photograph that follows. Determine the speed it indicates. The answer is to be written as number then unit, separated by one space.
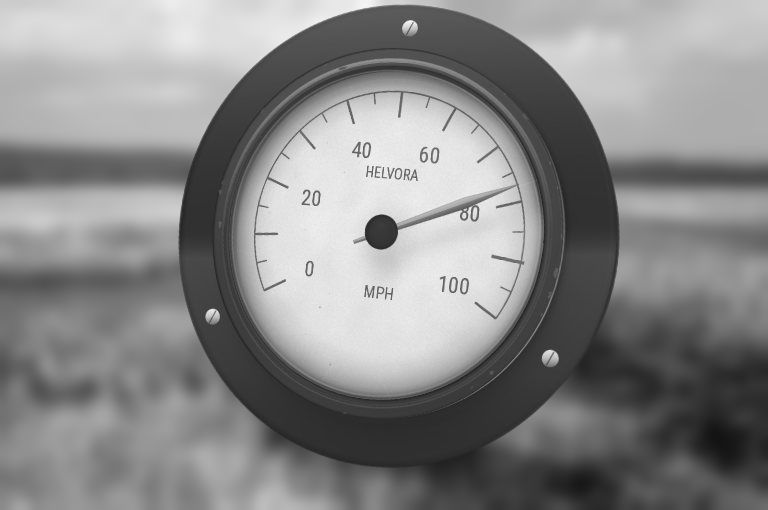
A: 77.5 mph
